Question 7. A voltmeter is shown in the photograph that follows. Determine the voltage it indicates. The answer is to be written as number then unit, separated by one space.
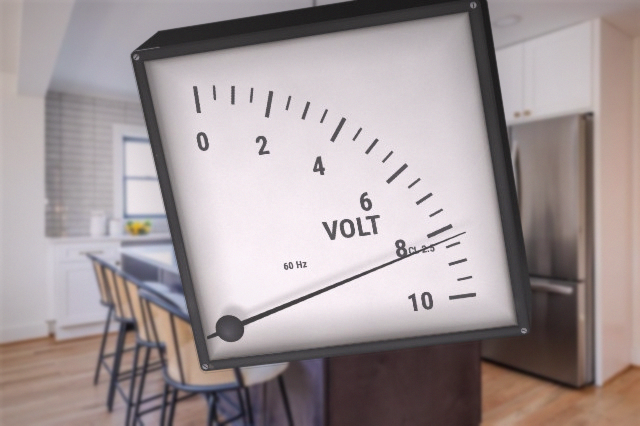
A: 8.25 V
